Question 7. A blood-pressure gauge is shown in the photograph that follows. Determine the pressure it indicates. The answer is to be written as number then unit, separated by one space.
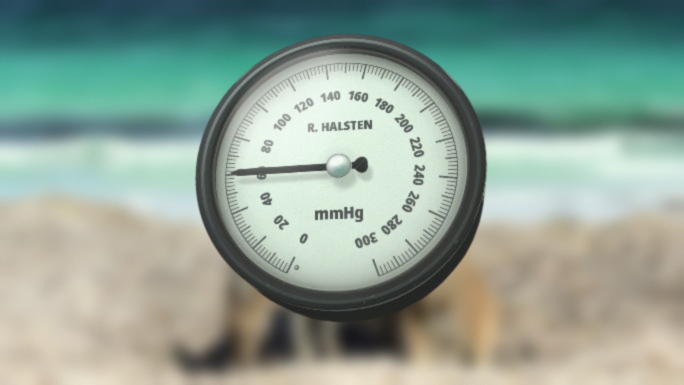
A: 60 mmHg
